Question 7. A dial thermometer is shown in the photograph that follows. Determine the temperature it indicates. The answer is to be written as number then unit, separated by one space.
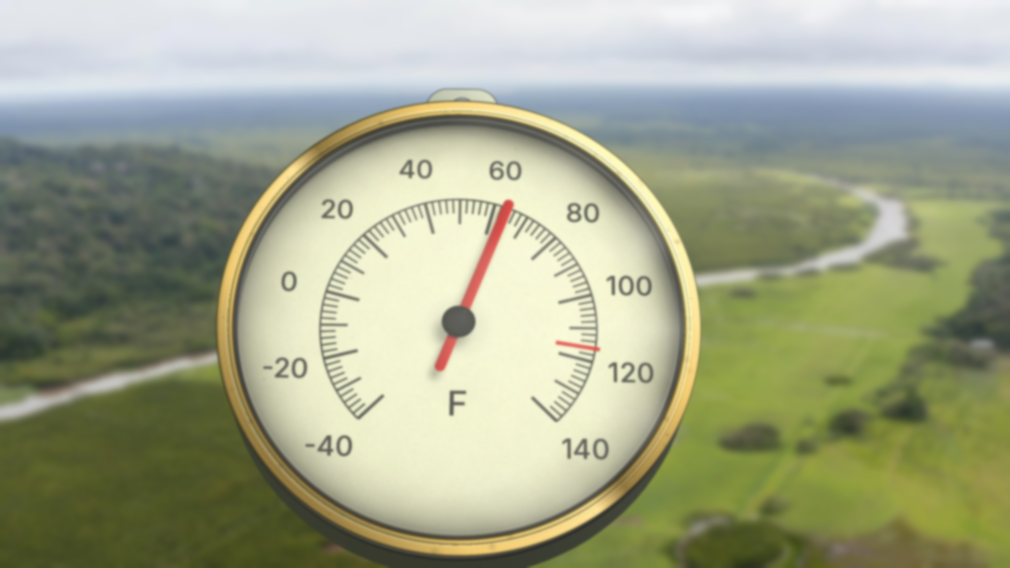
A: 64 °F
